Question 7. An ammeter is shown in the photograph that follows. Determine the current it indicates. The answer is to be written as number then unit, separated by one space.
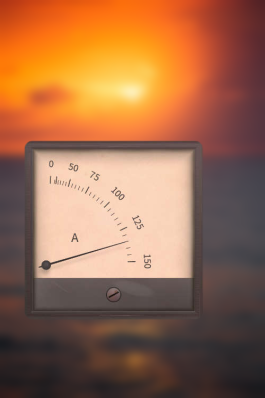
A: 135 A
